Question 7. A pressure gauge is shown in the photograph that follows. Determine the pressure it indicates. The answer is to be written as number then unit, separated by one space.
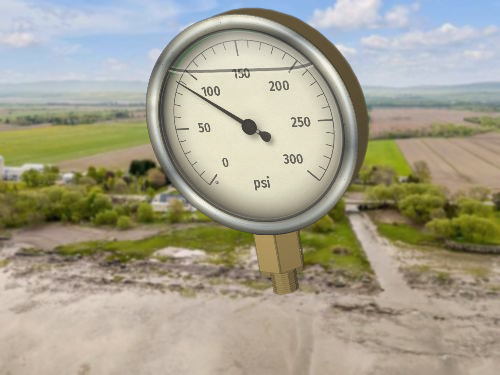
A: 90 psi
